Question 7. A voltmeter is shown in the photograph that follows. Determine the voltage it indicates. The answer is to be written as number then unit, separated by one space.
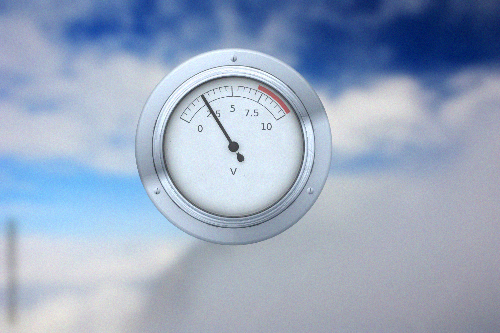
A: 2.5 V
